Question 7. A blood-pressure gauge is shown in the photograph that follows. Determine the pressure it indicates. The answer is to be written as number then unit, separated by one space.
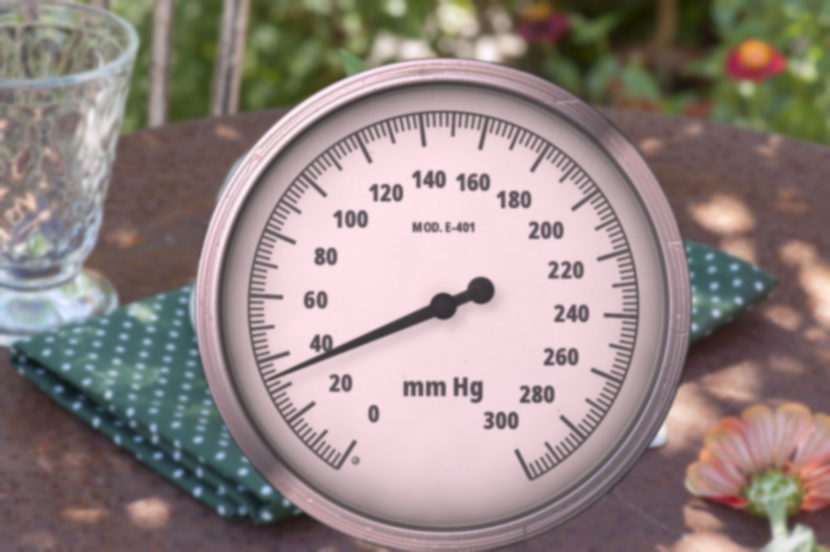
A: 34 mmHg
